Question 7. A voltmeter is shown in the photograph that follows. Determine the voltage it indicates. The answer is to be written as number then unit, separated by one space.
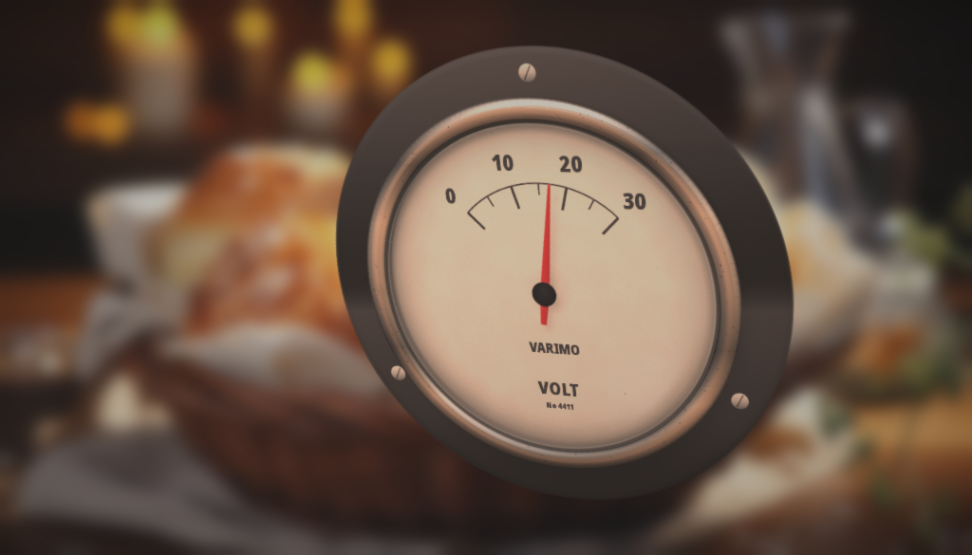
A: 17.5 V
